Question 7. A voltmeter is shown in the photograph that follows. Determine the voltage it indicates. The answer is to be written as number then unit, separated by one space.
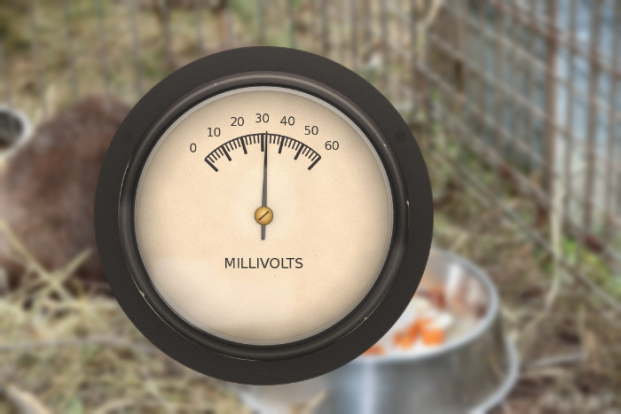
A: 32 mV
